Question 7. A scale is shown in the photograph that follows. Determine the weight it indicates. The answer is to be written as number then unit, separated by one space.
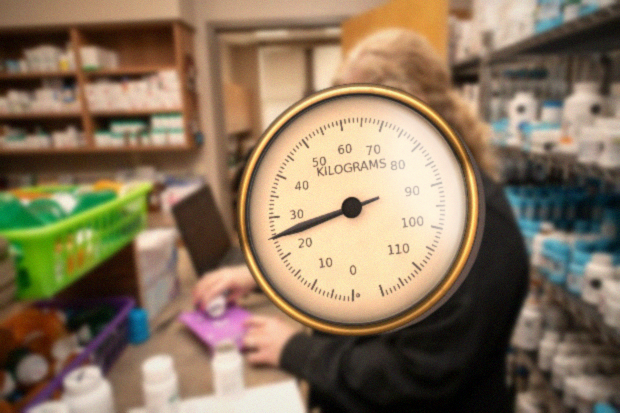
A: 25 kg
